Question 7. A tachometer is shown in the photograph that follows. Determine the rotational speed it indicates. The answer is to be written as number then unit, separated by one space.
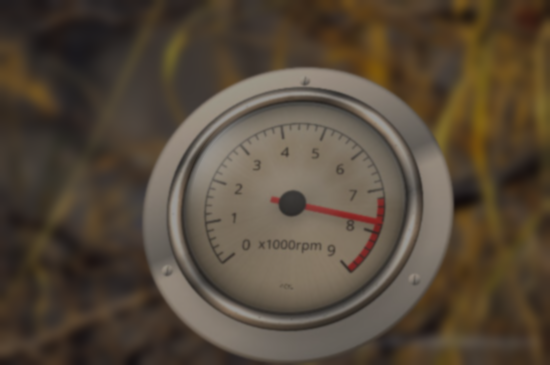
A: 7800 rpm
